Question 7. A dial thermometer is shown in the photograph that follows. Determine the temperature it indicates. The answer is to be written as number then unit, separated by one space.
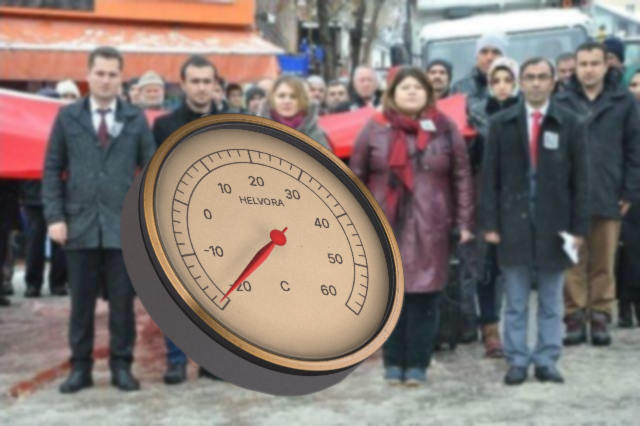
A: -19 °C
